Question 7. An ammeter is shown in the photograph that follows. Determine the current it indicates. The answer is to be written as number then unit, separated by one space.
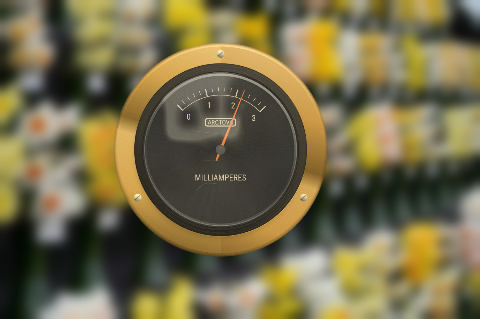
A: 2.2 mA
